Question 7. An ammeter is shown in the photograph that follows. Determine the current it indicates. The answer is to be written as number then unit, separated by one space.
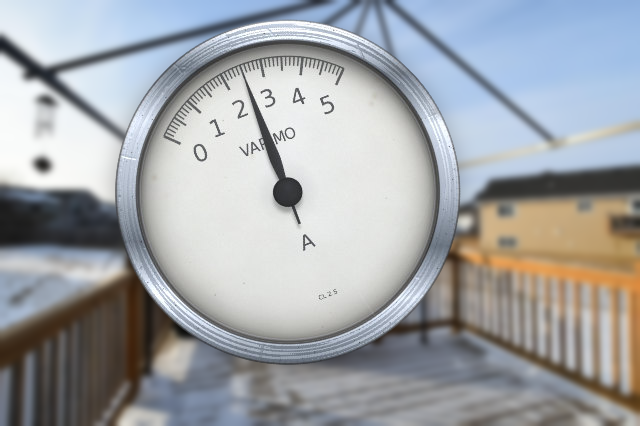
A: 2.5 A
